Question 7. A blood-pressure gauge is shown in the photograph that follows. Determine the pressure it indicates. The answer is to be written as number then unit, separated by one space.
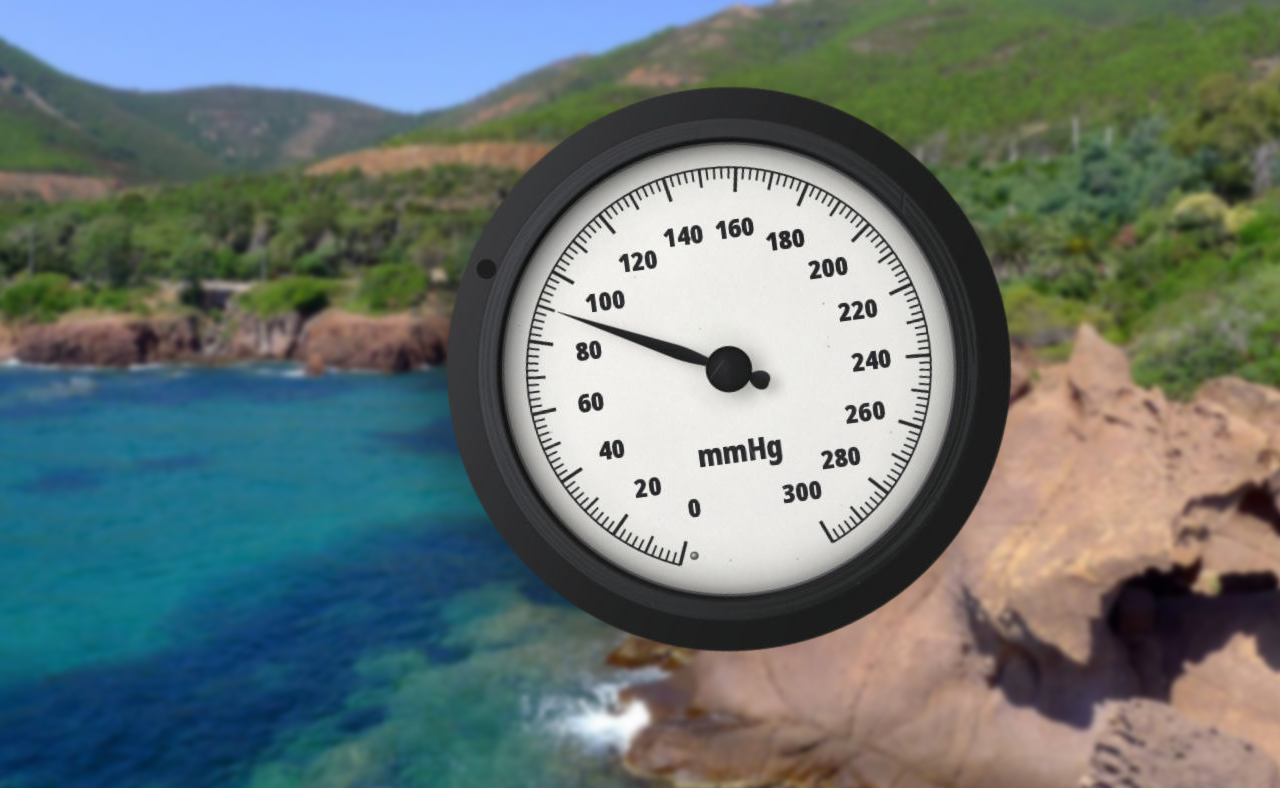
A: 90 mmHg
